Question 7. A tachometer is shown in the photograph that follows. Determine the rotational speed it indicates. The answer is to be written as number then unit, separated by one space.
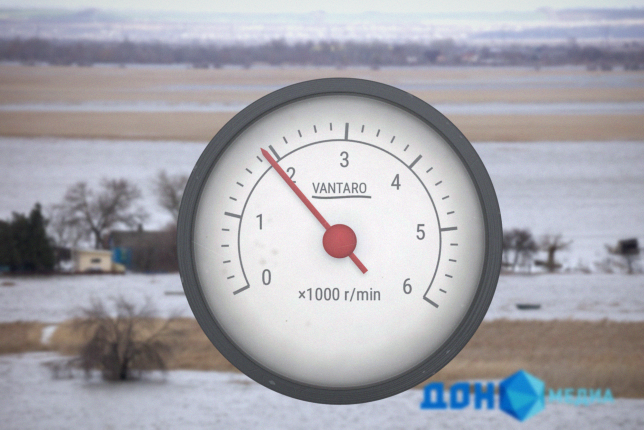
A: 1900 rpm
